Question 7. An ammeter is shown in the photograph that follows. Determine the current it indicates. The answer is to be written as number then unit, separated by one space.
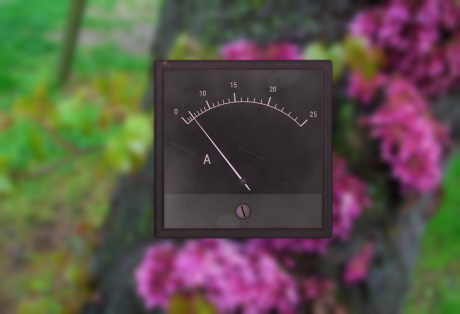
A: 5 A
